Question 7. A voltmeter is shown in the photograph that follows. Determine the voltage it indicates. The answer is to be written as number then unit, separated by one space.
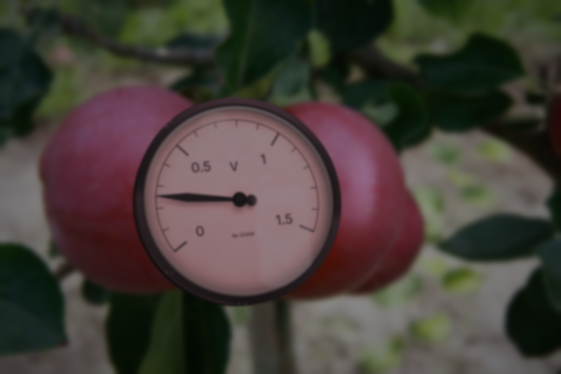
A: 0.25 V
